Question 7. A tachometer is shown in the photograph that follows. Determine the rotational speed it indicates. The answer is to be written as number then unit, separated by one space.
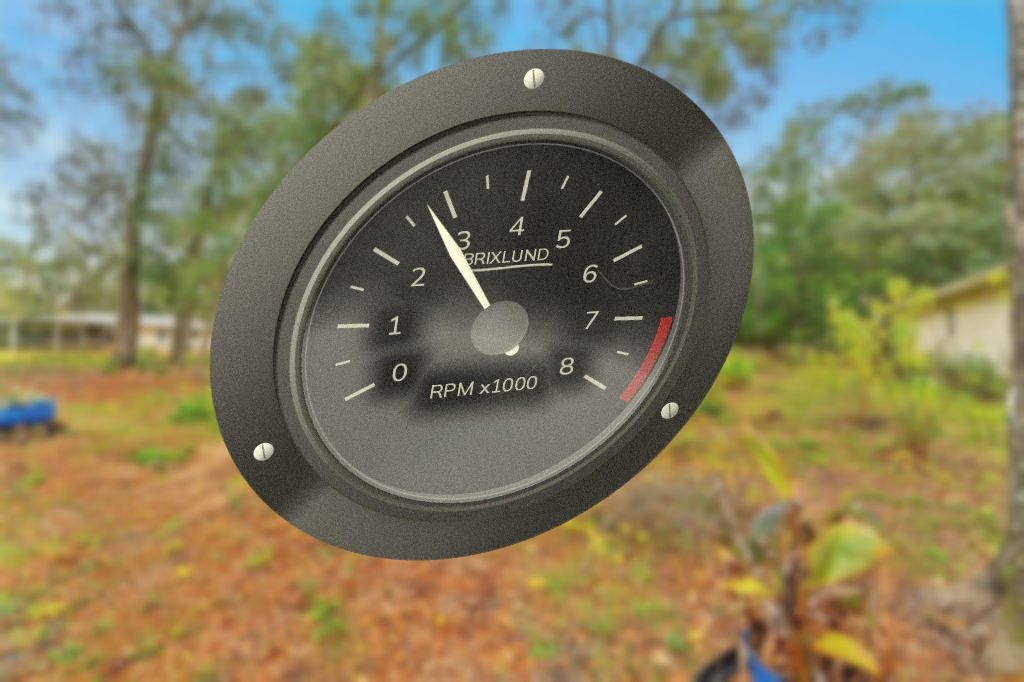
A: 2750 rpm
